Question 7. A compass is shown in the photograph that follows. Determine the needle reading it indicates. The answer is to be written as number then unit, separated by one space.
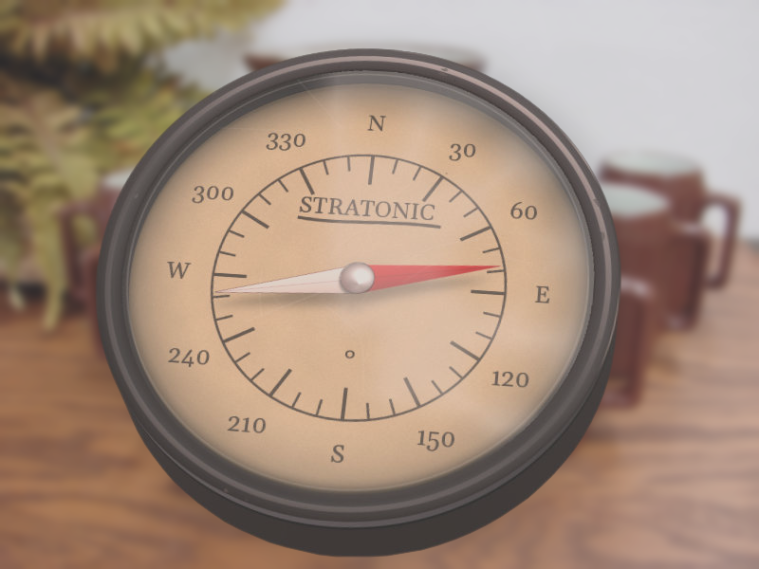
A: 80 °
